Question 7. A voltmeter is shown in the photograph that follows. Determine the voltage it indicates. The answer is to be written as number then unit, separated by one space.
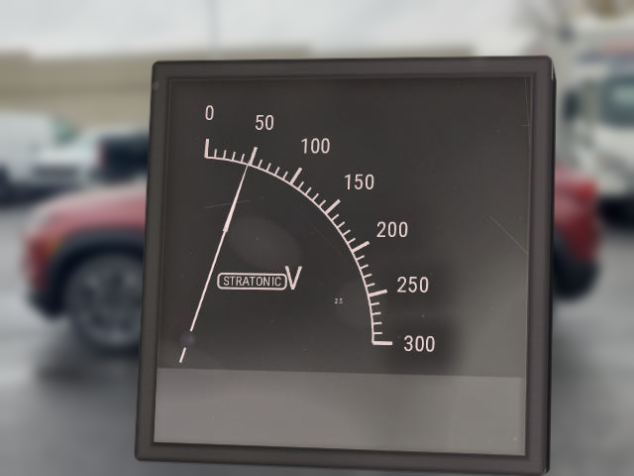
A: 50 V
